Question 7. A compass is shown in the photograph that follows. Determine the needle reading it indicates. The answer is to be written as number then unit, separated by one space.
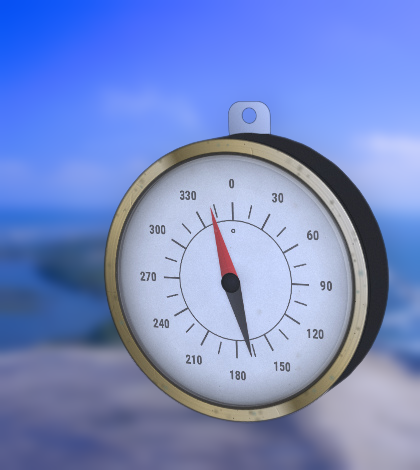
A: 345 °
